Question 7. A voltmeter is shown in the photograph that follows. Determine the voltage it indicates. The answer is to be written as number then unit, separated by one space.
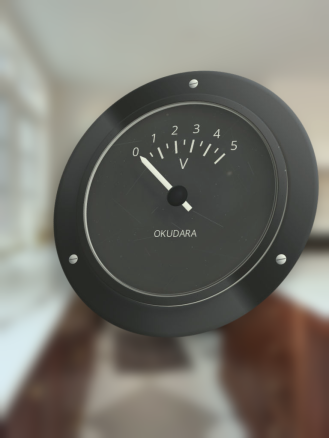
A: 0 V
